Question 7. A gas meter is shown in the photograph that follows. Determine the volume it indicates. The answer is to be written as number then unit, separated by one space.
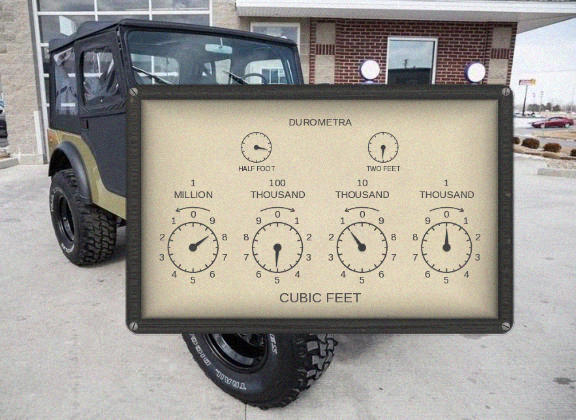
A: 851000 ft³
